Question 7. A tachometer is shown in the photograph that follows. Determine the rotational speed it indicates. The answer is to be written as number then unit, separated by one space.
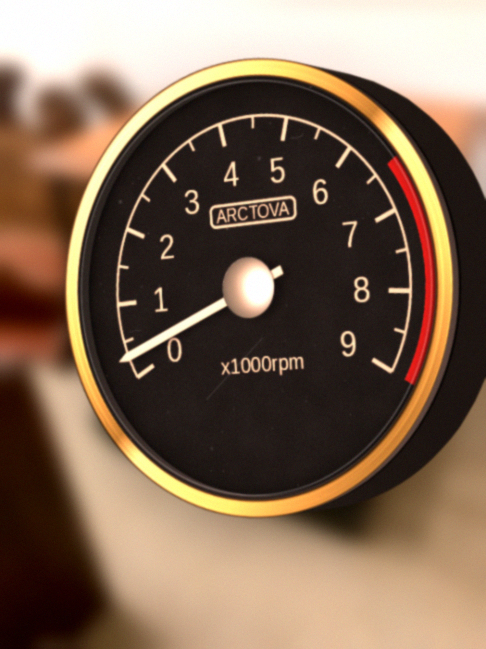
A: 250 rpm
